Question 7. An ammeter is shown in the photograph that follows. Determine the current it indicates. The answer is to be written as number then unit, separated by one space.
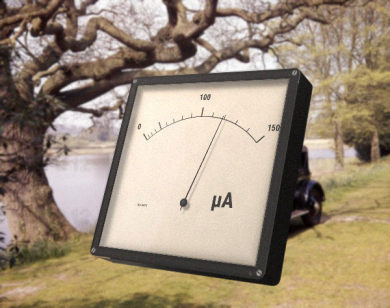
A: 120 µA
